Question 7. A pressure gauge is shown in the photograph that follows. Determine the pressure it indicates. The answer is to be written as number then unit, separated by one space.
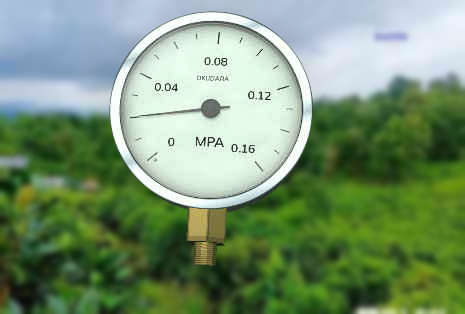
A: 0.02 MPa
